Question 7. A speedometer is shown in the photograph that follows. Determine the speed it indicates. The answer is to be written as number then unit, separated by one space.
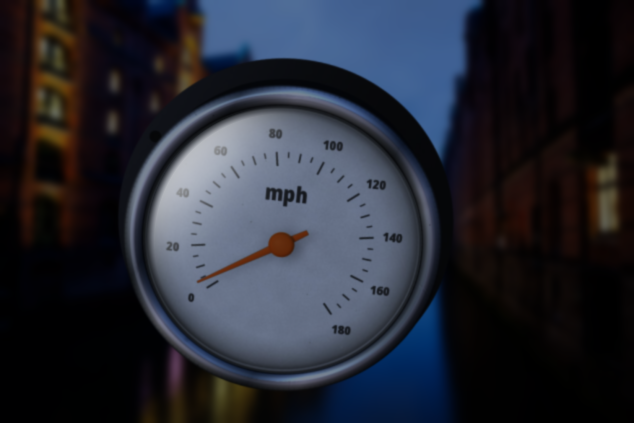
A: 5 mph
